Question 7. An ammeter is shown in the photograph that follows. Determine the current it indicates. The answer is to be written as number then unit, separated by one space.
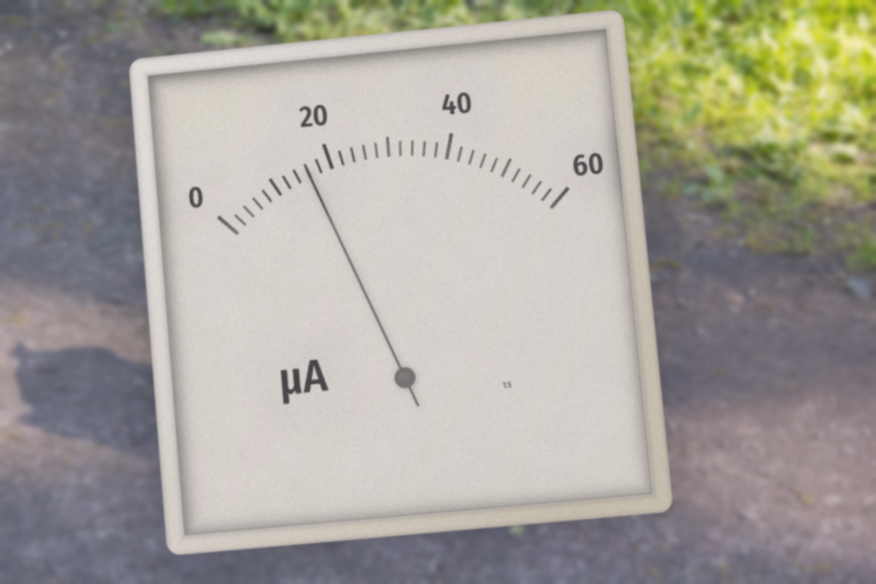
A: 16 µA
